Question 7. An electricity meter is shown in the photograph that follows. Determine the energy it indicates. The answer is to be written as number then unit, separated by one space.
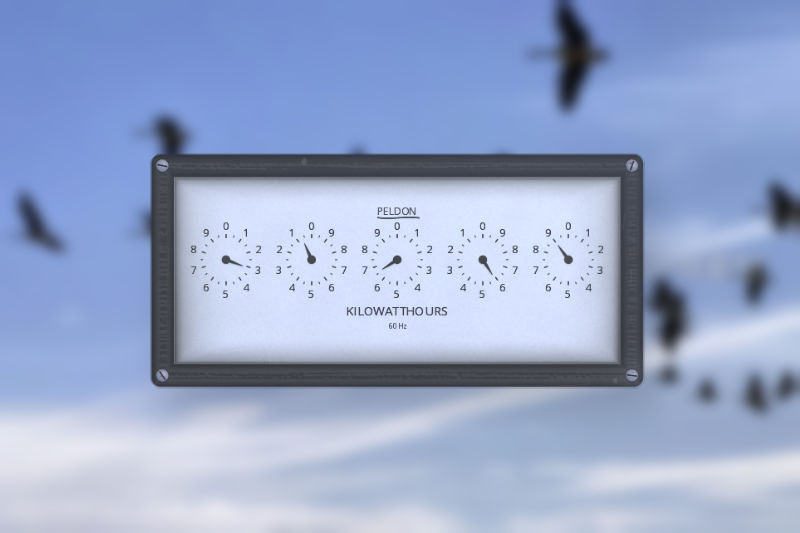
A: 30659 kWh
